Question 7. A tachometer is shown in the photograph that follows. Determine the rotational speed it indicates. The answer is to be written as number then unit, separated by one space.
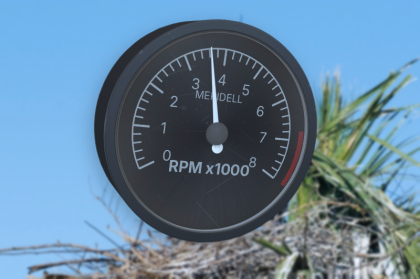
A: 3600 rpm
